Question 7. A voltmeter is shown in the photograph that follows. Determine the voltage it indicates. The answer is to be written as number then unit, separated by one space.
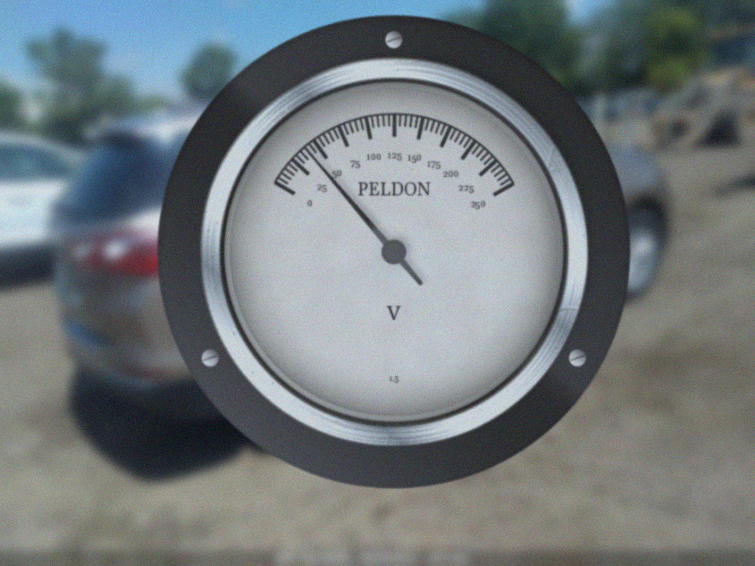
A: 40 V
